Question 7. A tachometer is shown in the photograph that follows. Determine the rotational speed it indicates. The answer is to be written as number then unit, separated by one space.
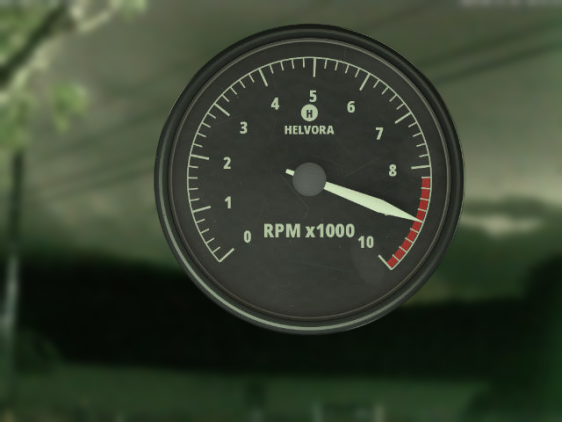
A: 9000 rpm
